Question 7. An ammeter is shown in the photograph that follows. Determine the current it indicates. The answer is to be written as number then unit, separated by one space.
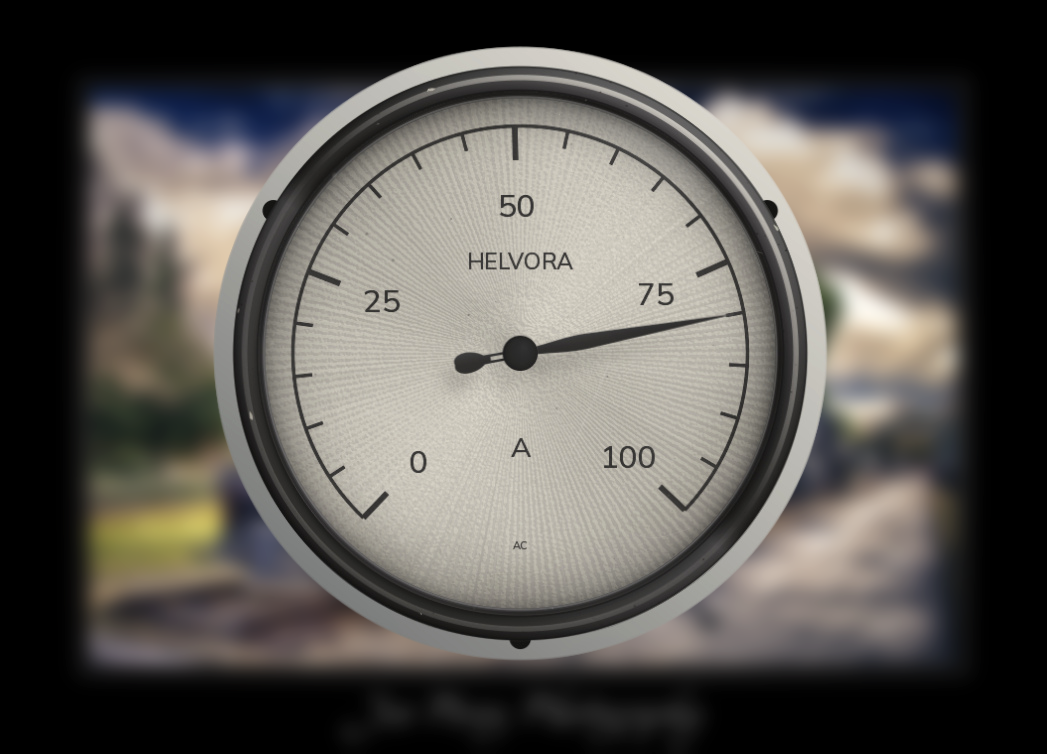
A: 80 A
